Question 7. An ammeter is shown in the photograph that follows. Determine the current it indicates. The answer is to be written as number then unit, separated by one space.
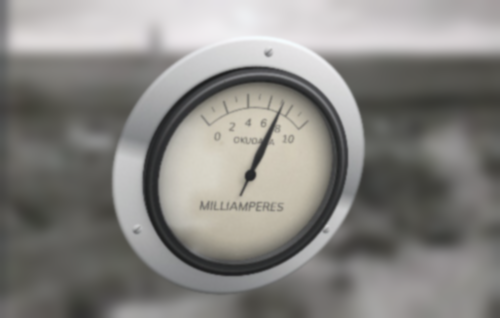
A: 7 mA
